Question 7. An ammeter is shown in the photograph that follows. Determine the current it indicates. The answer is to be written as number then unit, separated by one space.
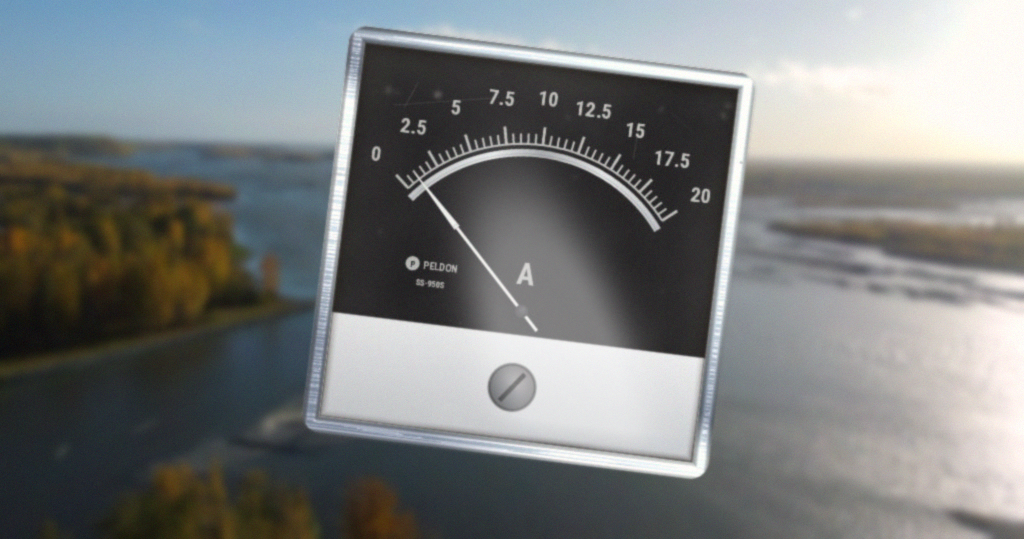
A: 1 A
